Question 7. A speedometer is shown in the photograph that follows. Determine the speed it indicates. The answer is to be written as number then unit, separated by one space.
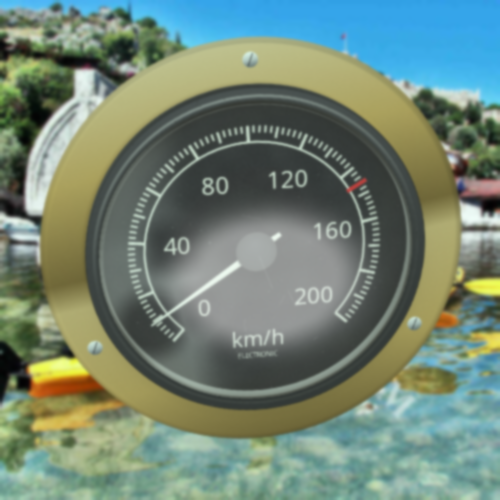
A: 10 km/h
